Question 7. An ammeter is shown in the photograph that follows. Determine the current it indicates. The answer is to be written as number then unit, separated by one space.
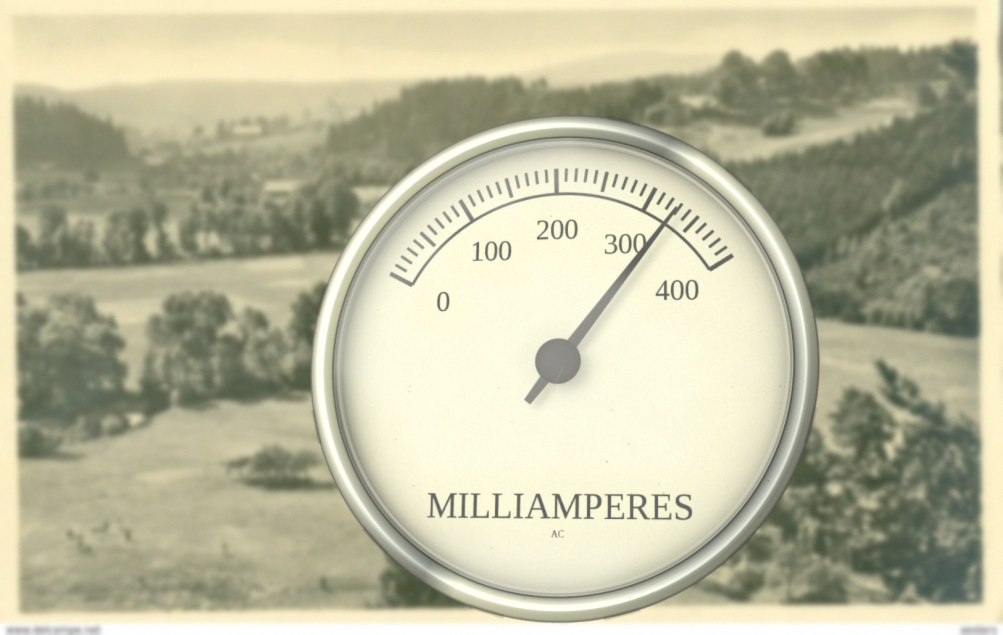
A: 330 mA
